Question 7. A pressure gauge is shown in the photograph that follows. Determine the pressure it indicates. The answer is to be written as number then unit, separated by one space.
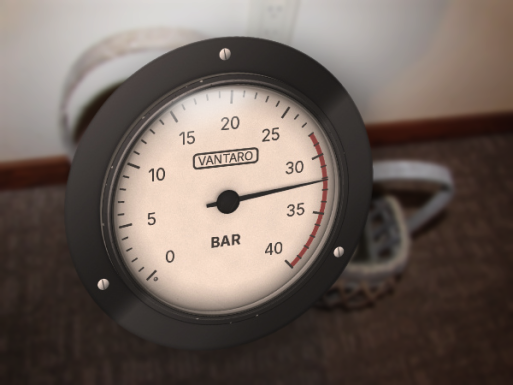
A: 32 bar
